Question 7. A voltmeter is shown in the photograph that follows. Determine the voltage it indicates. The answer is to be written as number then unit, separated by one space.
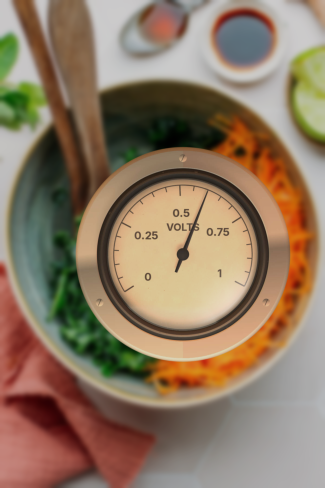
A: 0.6 V
